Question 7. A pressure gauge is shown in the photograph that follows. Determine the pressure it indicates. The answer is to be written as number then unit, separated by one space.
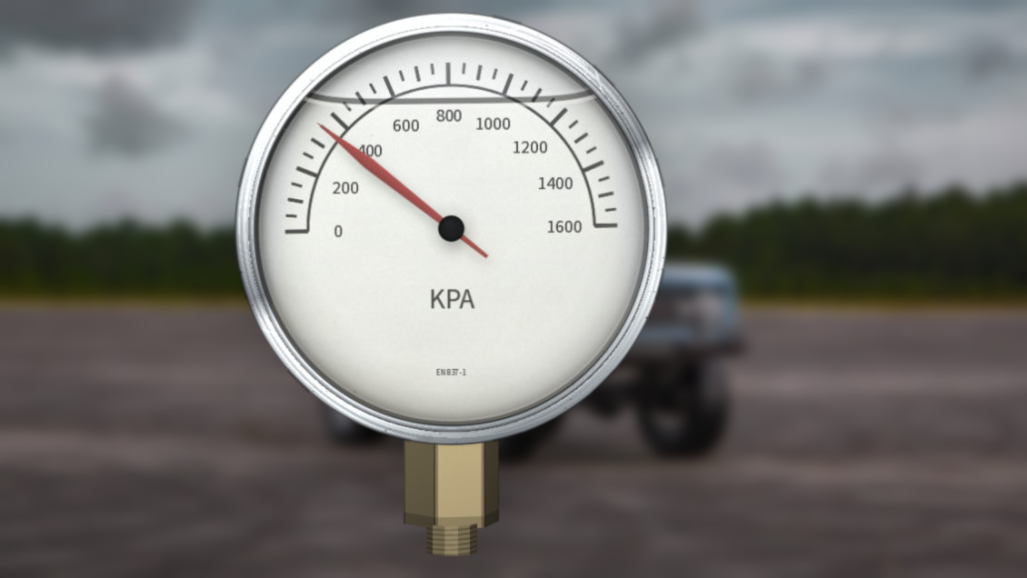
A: 350 kPa
